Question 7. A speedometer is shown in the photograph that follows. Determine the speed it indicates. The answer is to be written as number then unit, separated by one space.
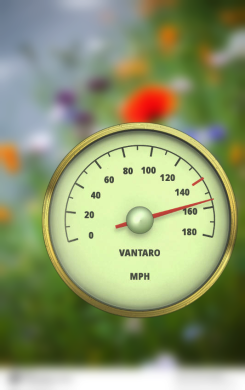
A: 155 mph
